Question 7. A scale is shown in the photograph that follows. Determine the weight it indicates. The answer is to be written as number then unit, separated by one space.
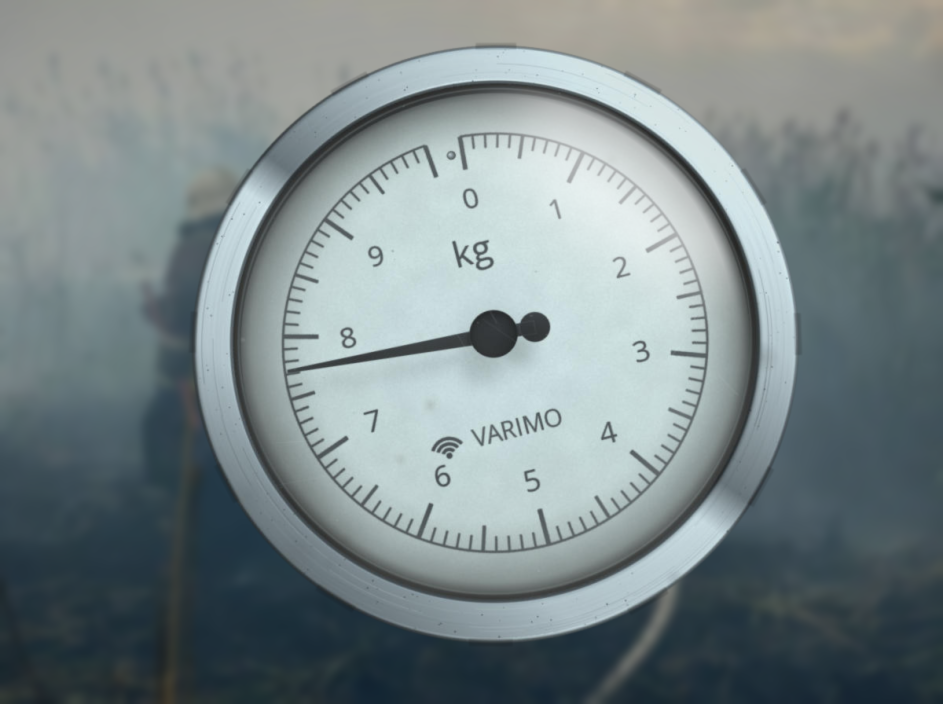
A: 7.7 kg
